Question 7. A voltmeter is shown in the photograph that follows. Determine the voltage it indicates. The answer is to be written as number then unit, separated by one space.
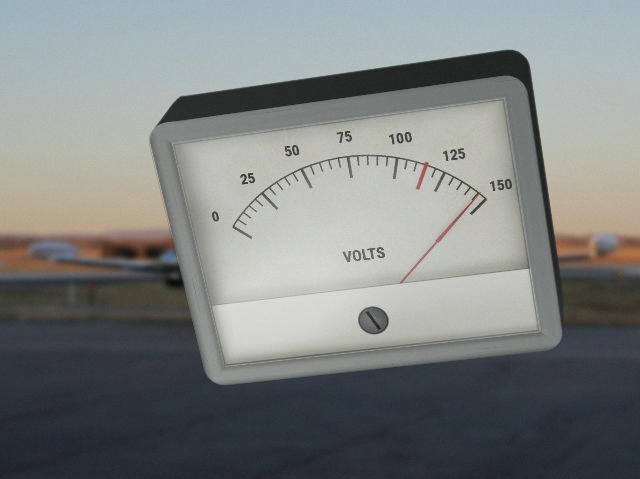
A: 145 V
